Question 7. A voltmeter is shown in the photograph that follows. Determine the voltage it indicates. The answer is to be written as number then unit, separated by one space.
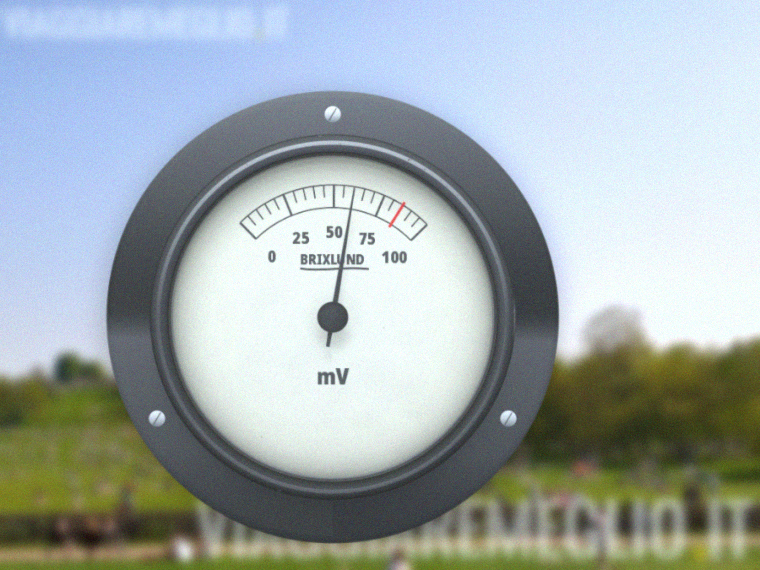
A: 60 mV
